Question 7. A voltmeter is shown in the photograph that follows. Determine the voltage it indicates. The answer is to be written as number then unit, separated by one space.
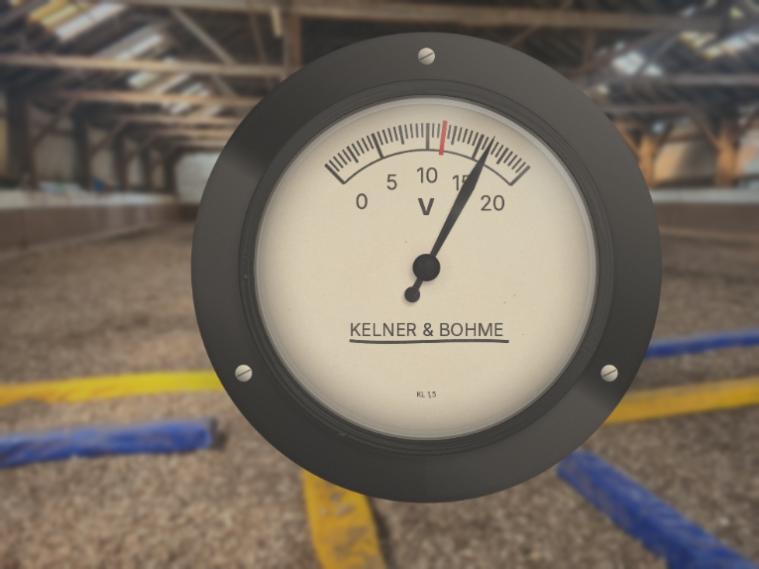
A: 16 V
